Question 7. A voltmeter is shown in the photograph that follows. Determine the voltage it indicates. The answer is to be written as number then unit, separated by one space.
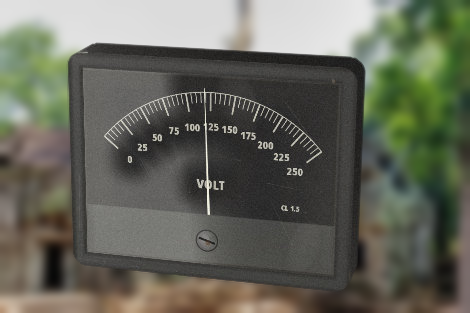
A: 120 V
